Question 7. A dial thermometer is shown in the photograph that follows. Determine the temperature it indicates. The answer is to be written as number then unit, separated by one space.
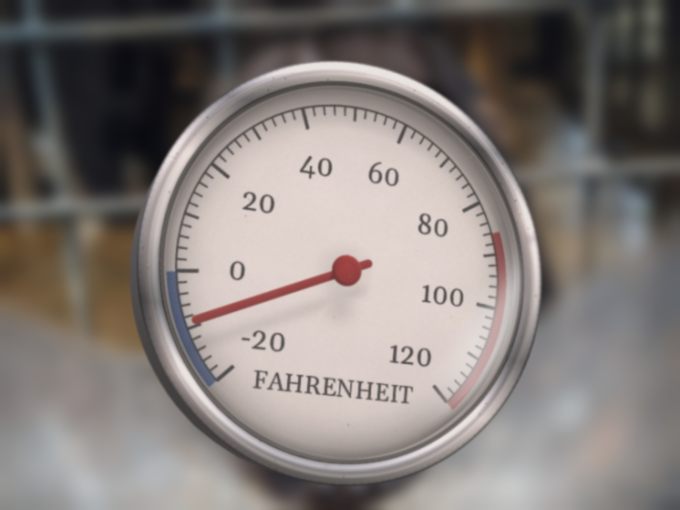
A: -9 °F
